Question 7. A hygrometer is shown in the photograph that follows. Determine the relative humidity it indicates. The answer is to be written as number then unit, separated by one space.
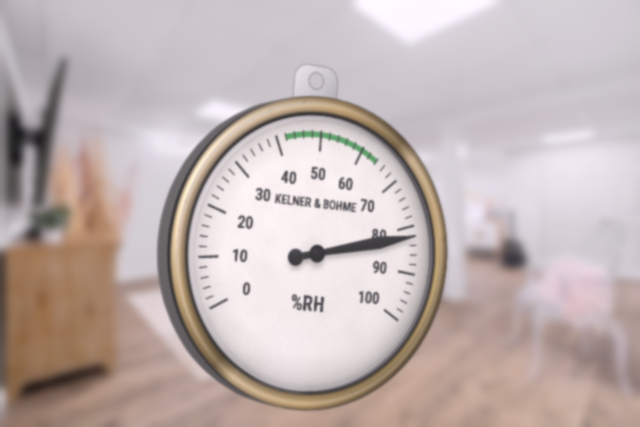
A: 82 %
